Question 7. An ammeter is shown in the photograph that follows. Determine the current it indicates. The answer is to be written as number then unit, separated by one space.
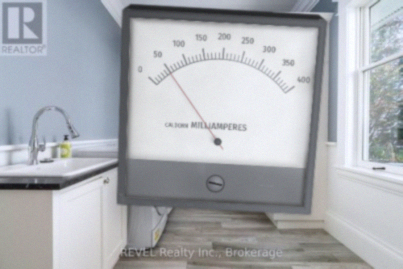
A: 50 mA
